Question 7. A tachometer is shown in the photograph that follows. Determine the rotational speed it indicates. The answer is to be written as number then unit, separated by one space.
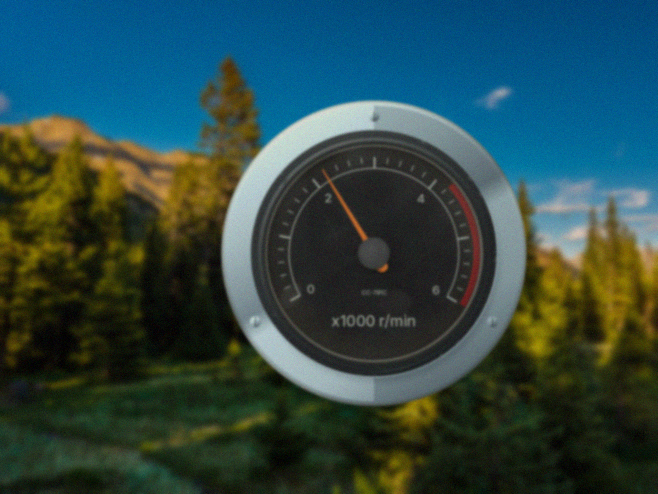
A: 2200 rpm
